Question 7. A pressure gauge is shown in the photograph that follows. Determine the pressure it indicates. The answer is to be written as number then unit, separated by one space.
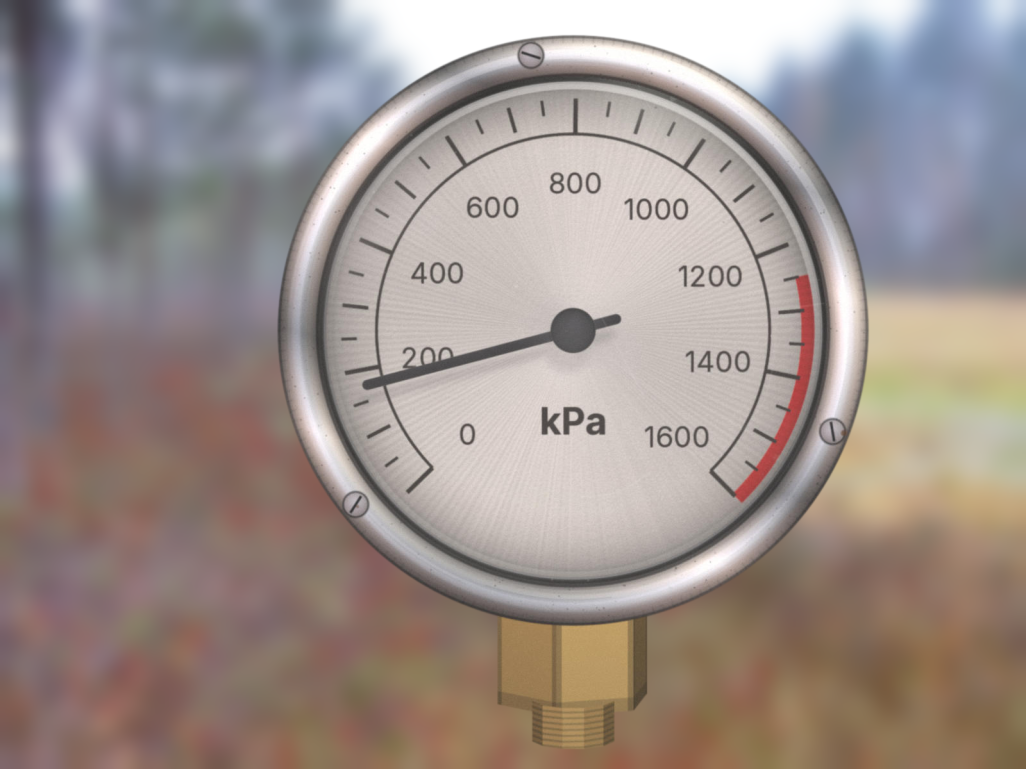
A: 175 kPa
